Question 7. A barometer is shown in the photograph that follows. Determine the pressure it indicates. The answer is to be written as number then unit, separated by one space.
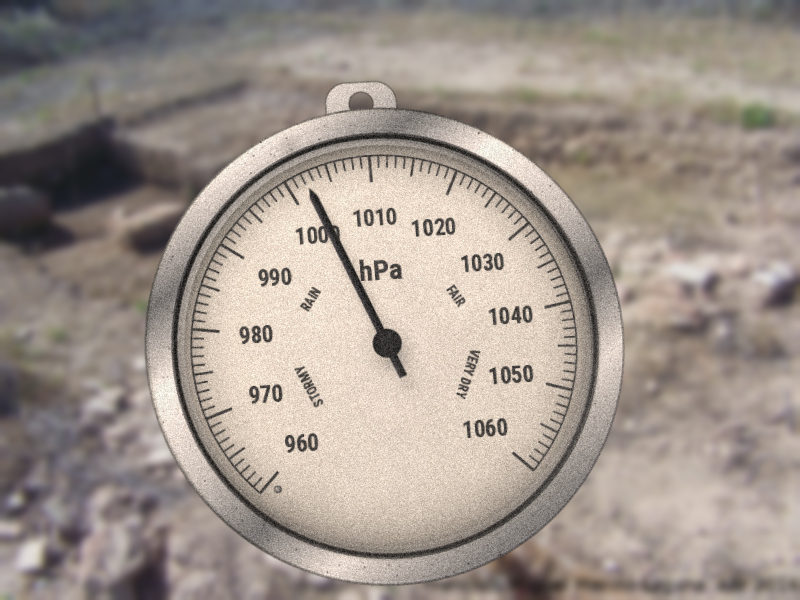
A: 1002 hPa
